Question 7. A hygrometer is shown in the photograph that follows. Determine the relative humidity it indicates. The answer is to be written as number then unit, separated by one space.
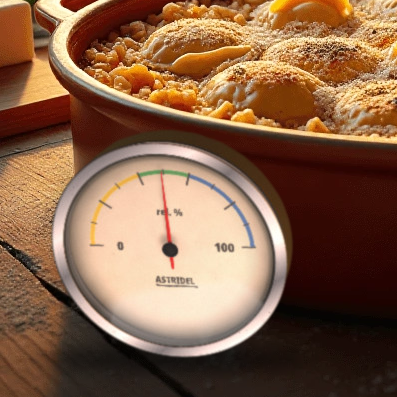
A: 50 %
